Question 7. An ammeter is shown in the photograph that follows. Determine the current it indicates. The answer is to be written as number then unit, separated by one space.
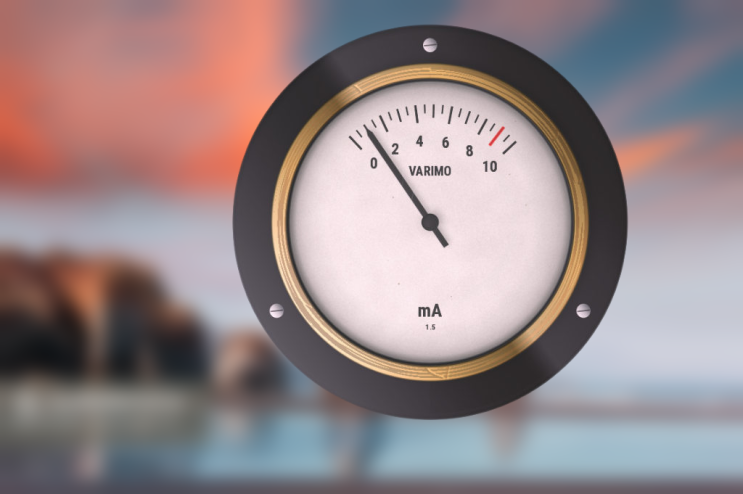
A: 1 mA
